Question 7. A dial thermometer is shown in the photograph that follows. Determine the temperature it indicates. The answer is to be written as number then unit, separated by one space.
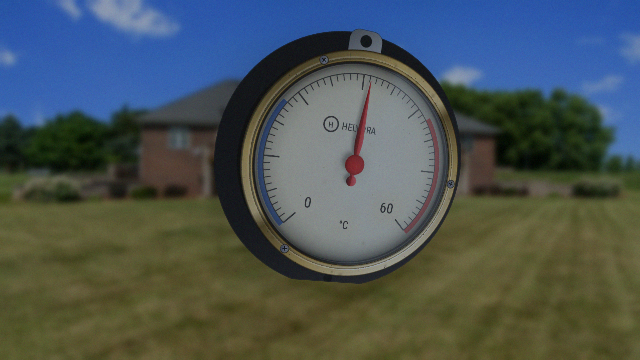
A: 31 °C
